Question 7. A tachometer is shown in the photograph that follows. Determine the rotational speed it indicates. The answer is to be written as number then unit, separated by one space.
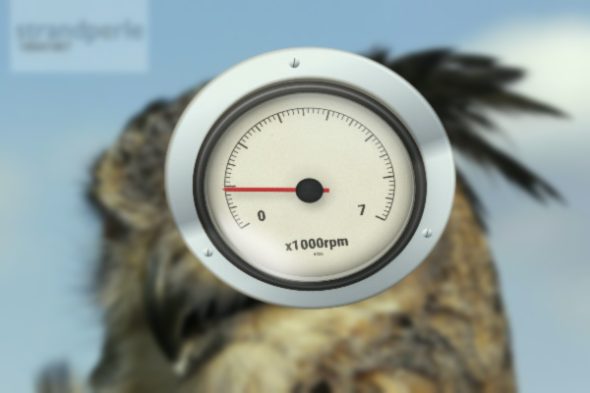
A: 1000 rpm
